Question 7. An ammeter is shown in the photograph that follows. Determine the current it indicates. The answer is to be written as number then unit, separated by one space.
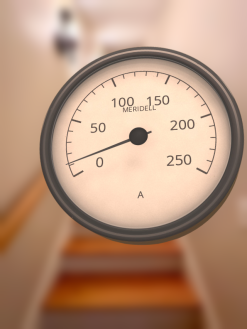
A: 10 A
